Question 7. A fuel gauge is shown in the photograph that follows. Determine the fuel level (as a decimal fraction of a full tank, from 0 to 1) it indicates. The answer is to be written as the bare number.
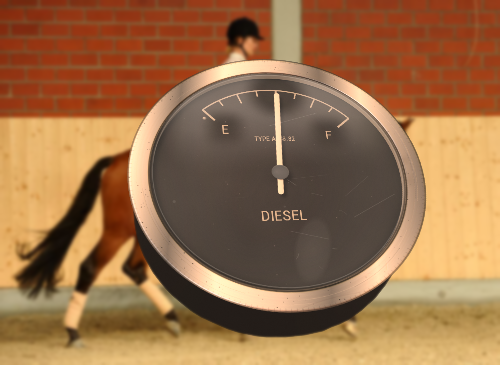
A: 0.5
